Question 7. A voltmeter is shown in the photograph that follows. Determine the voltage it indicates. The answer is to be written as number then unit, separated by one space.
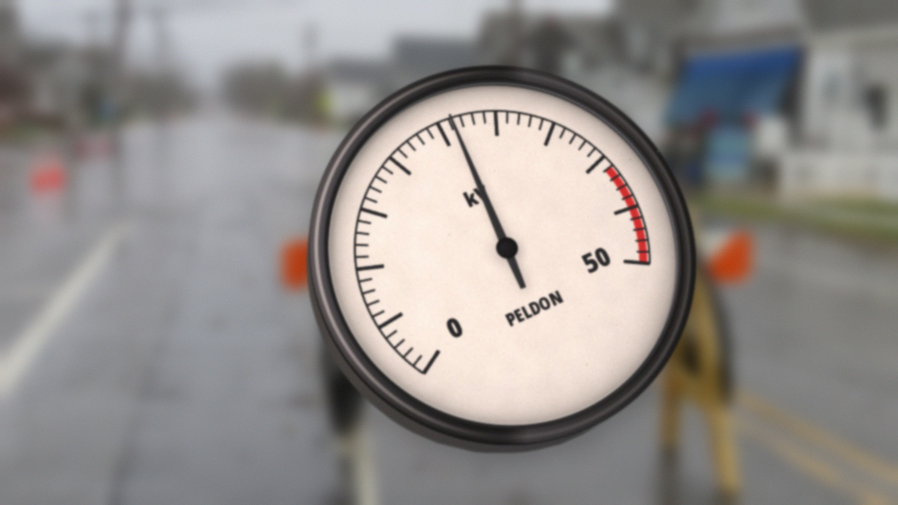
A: 26 kV
